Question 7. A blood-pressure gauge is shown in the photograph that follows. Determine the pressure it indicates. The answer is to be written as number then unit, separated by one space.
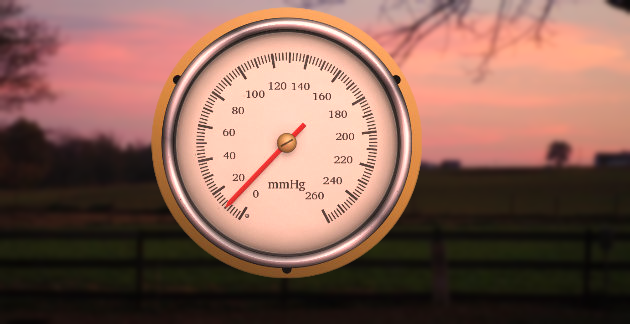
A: 10 mmHg
